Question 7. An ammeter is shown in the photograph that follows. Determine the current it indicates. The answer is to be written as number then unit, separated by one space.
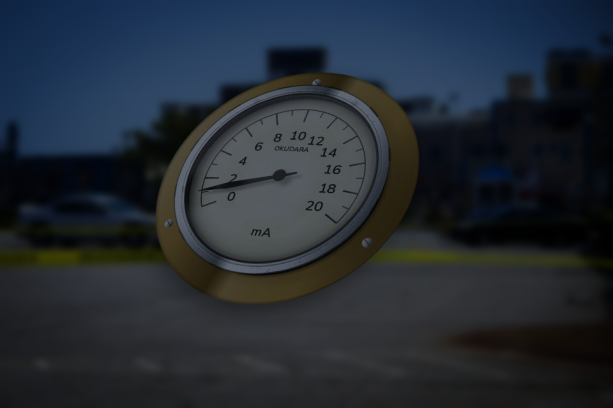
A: 1 mA
